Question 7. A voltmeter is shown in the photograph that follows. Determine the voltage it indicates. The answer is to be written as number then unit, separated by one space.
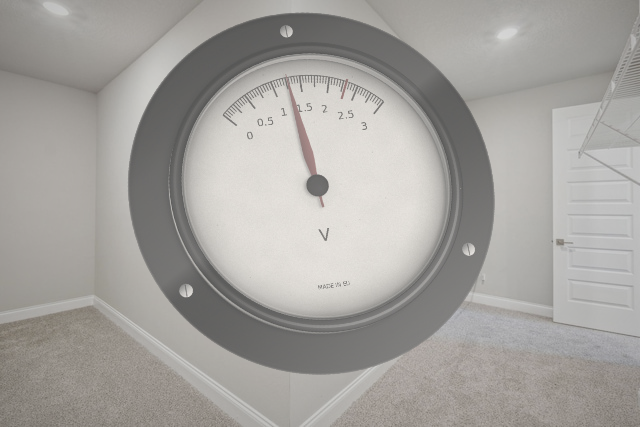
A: 1.25 V
